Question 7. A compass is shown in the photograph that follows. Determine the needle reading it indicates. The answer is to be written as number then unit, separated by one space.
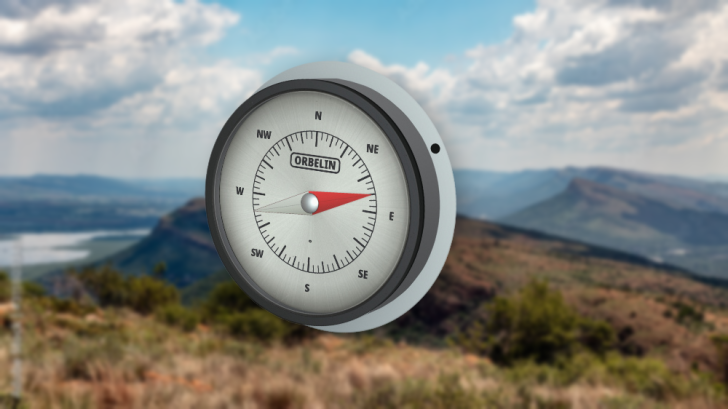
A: 75 °
